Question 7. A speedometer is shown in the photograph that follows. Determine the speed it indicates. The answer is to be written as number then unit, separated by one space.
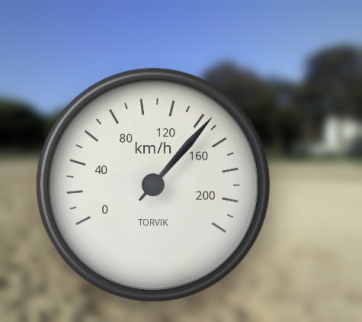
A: 145 km/h
